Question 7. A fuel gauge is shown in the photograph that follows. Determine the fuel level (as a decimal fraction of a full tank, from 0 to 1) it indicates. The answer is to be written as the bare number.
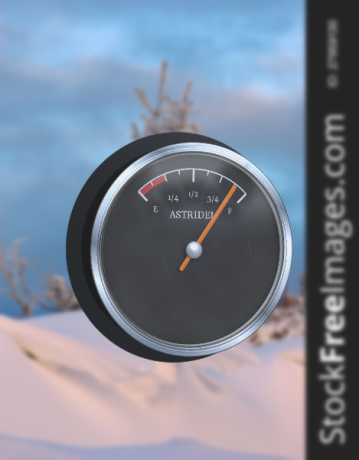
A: 0.875
